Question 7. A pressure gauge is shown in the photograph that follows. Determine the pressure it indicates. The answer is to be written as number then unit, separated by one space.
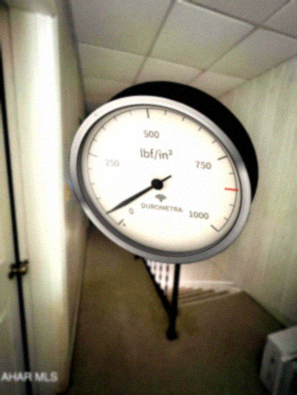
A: 50 psi
